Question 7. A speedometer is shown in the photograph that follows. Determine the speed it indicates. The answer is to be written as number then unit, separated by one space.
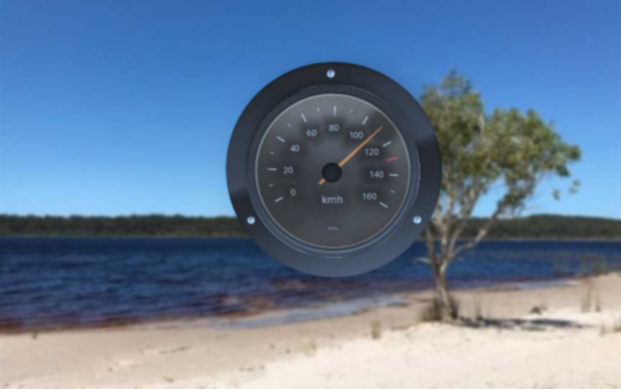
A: 110 km/h
